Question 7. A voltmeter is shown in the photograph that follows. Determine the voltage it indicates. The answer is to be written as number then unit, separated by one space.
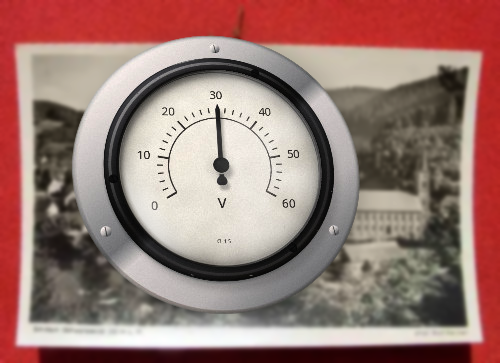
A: 30 V
